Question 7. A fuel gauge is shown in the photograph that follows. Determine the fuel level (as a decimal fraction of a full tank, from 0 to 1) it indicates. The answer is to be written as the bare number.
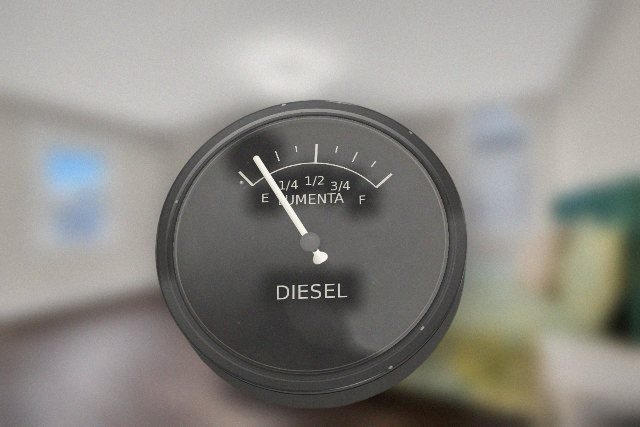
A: 0.125
